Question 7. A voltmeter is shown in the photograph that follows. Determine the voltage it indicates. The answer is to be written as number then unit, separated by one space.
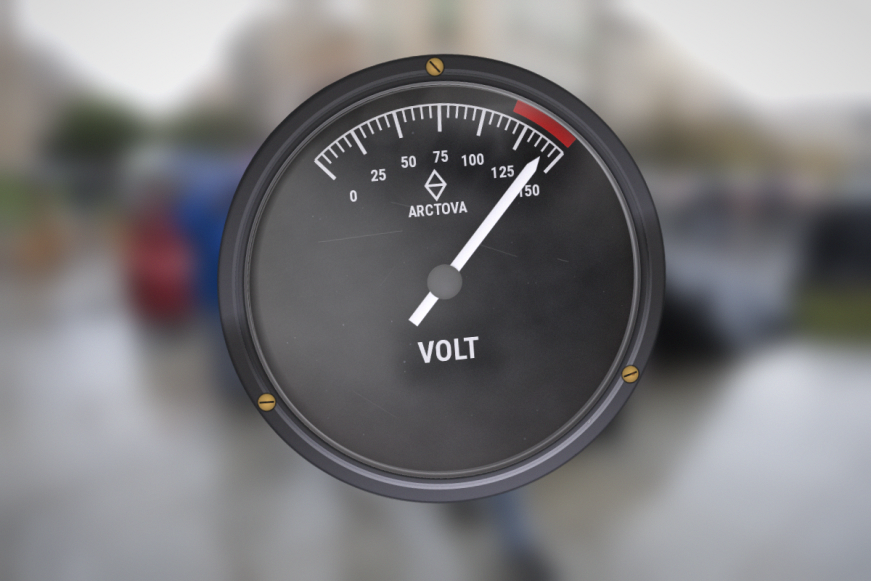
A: 140 V
